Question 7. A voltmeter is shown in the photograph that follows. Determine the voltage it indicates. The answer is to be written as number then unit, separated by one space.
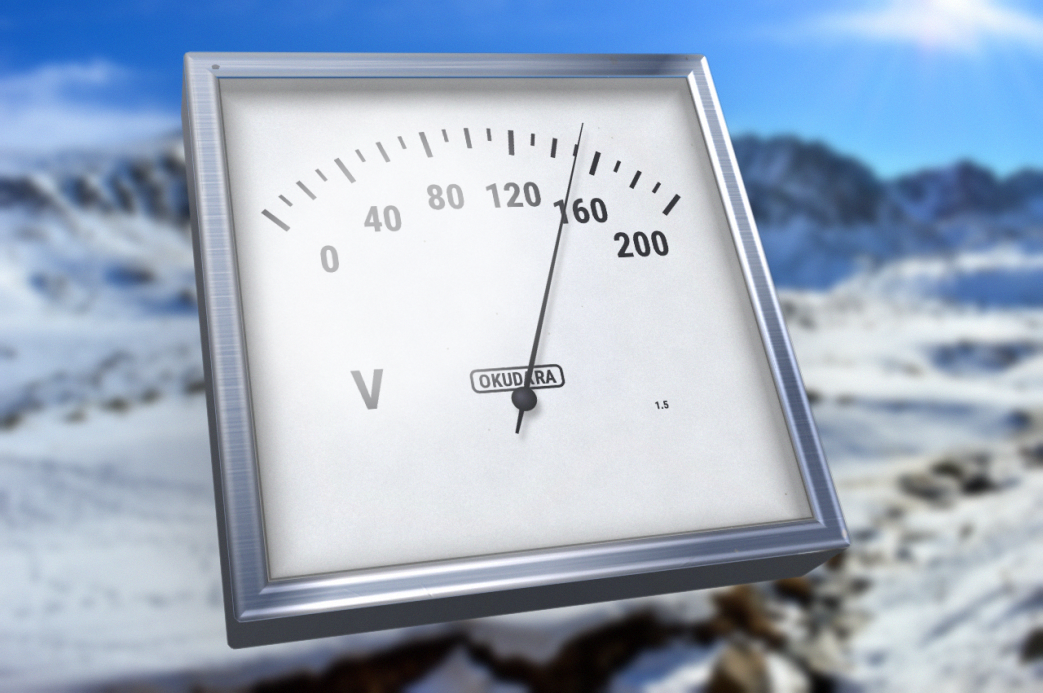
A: 150 V
